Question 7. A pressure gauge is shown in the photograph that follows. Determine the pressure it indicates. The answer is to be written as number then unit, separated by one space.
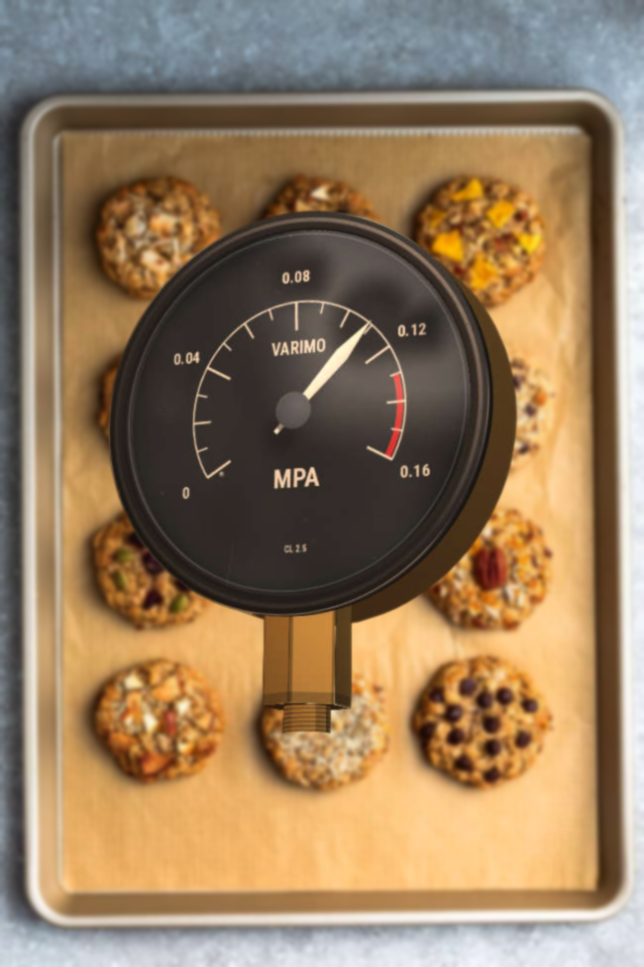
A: 0.11 MPa
